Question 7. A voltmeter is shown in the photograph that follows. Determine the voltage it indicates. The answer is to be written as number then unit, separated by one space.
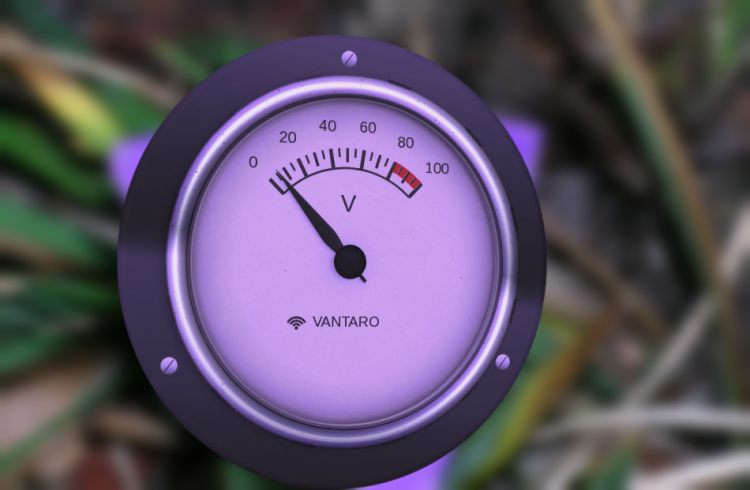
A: 5 V
